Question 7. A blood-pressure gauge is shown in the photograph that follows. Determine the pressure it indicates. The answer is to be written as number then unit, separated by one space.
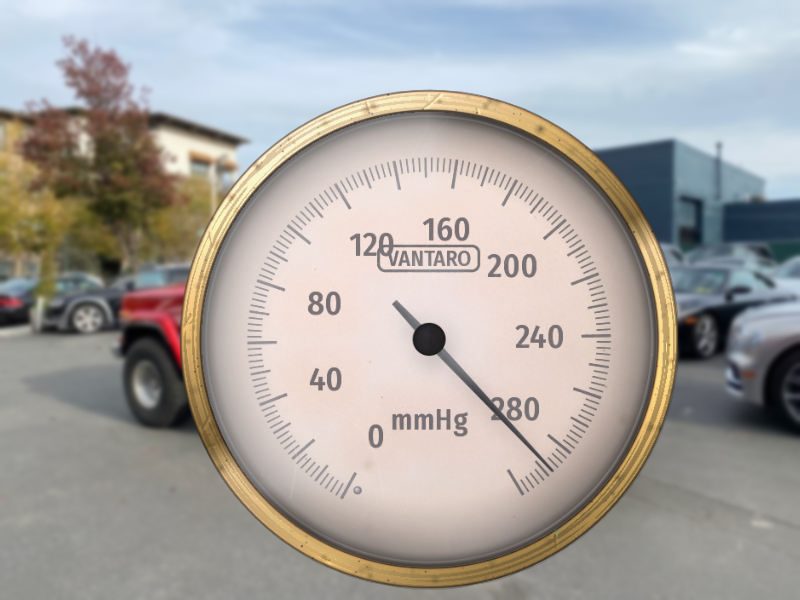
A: 288 mmHg
